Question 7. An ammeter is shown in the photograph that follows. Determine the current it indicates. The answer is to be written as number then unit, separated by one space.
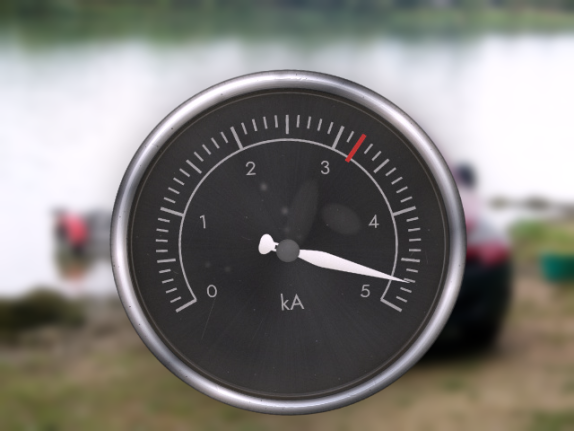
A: 4.7 kA
